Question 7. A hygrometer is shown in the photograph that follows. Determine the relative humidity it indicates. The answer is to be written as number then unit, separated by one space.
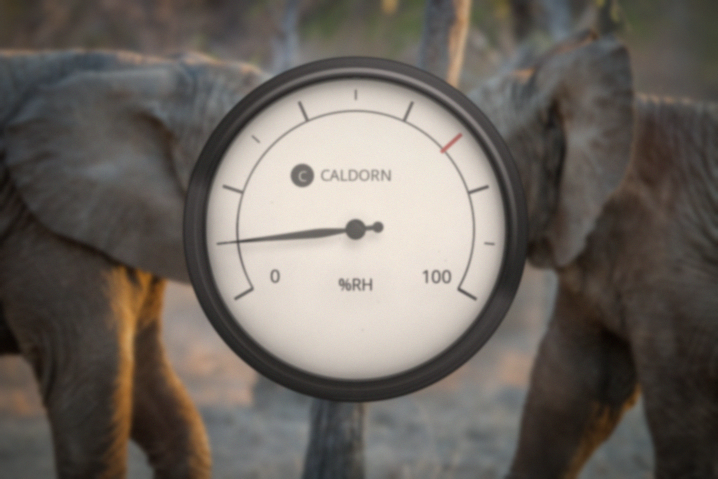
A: 10 %
